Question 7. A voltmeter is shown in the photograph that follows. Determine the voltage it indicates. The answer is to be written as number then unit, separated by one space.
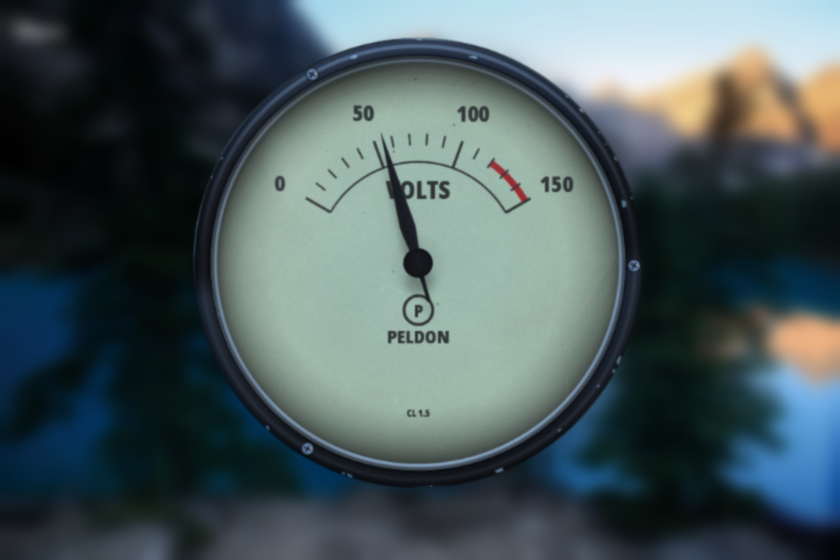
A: 55 V
